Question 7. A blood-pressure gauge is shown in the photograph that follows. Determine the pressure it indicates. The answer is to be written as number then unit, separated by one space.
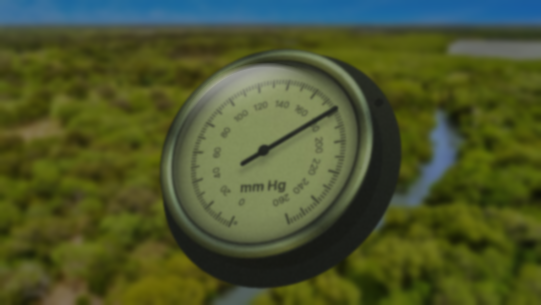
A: 180 mmHg
